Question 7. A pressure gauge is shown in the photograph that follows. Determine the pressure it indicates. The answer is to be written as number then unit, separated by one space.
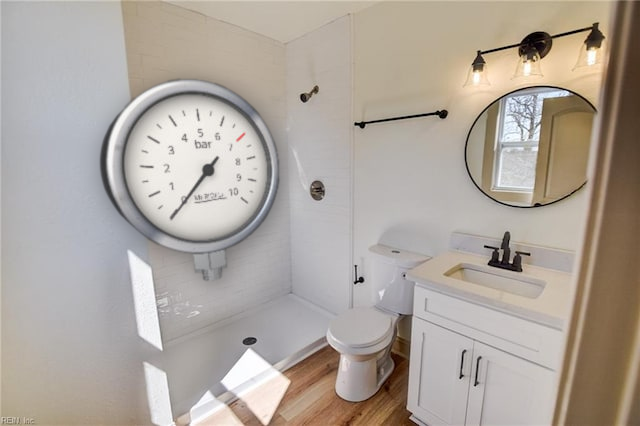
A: 0 bar
